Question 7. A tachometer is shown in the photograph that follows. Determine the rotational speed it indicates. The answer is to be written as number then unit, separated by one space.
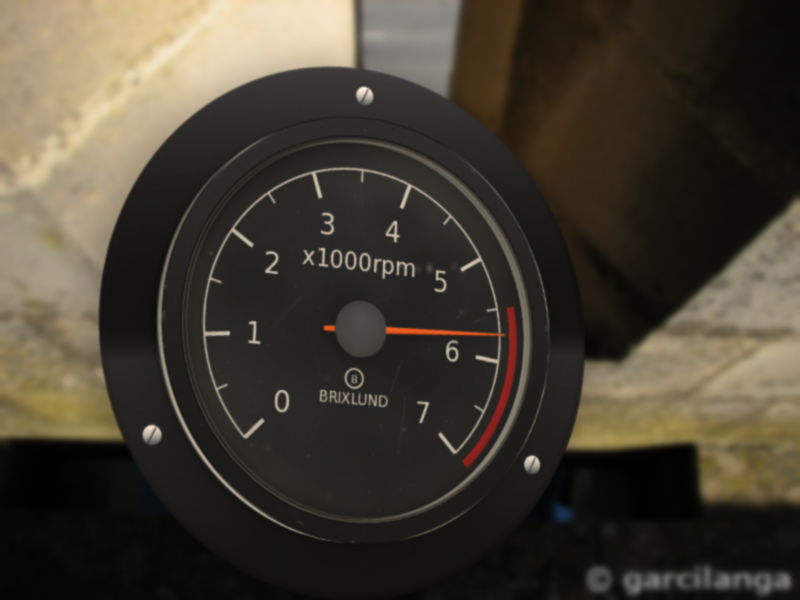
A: 5750 rpm
